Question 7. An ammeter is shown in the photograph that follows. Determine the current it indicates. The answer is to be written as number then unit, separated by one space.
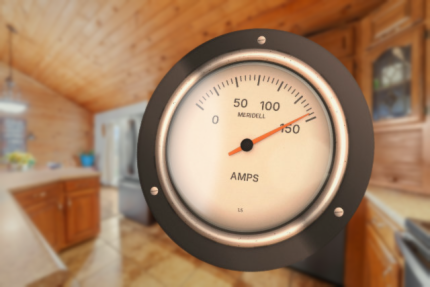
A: 145 A
